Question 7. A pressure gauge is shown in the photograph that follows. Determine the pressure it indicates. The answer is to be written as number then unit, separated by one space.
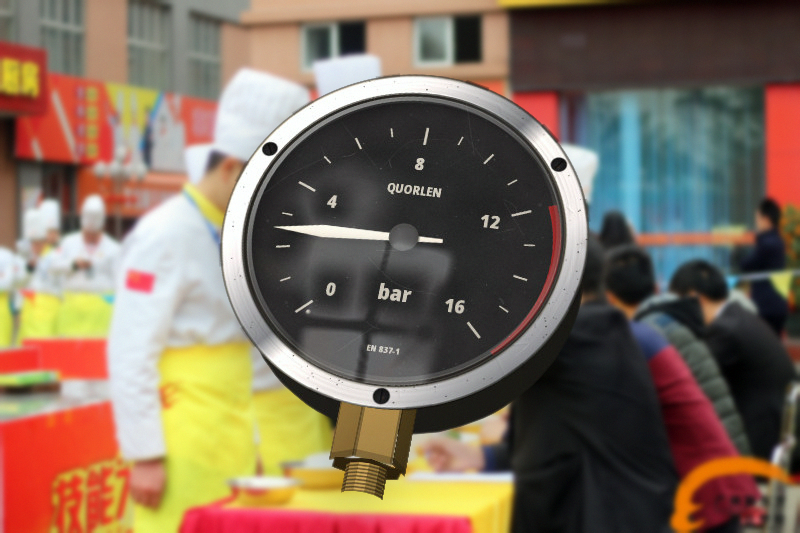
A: 2.5 bar
